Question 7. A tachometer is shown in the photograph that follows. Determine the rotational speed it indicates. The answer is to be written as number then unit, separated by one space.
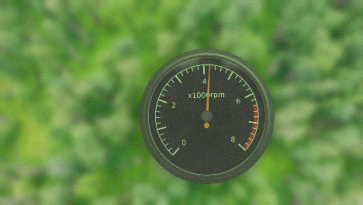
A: 4200 rpm
